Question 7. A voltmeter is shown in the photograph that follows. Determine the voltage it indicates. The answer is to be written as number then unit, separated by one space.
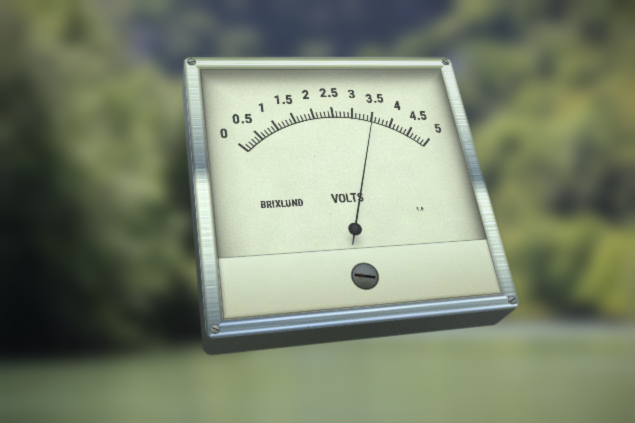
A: 3.5 V
